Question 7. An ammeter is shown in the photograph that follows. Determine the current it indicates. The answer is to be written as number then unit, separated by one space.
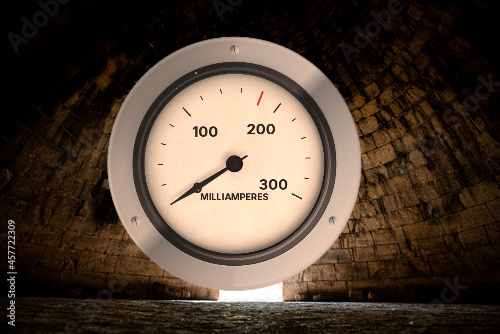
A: 0 mA
